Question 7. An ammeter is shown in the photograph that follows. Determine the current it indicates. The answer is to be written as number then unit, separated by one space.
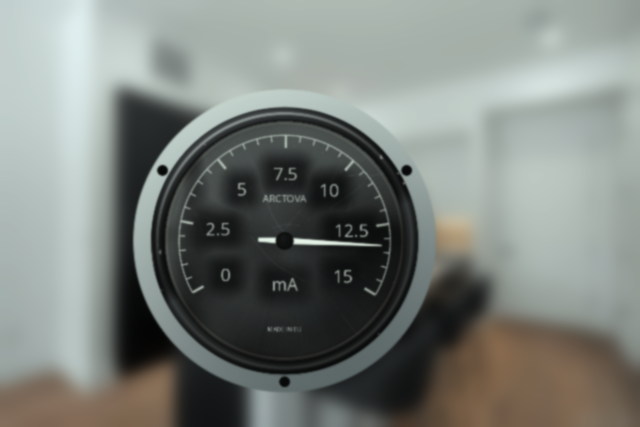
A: 13.25 mA
